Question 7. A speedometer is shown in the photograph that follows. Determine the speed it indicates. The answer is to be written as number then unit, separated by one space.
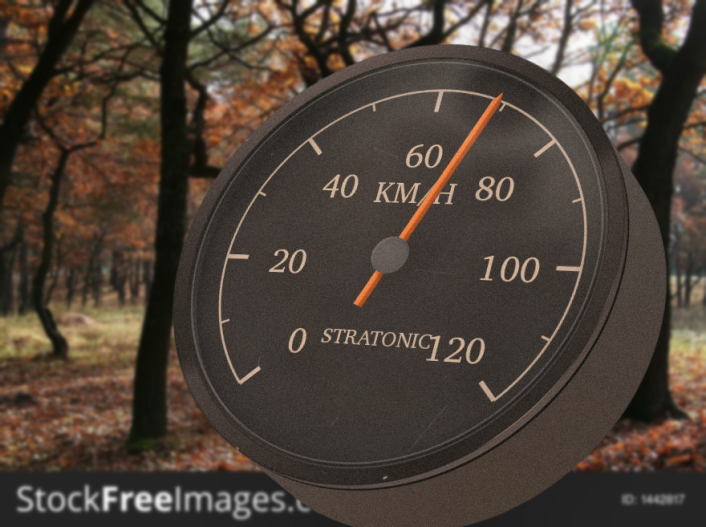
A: 70 km/h
